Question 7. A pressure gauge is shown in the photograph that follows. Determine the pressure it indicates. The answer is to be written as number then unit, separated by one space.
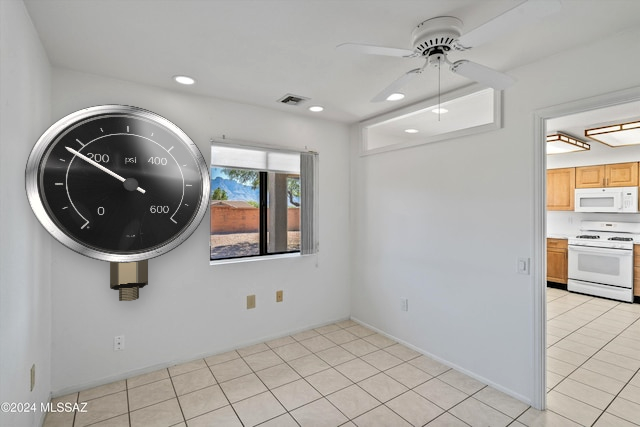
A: 175 psi
